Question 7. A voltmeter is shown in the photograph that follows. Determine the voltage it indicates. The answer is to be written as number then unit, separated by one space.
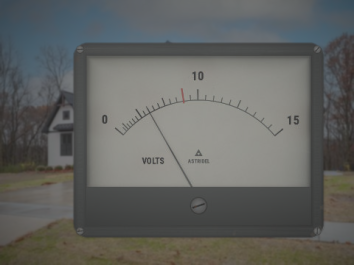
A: 6 V
